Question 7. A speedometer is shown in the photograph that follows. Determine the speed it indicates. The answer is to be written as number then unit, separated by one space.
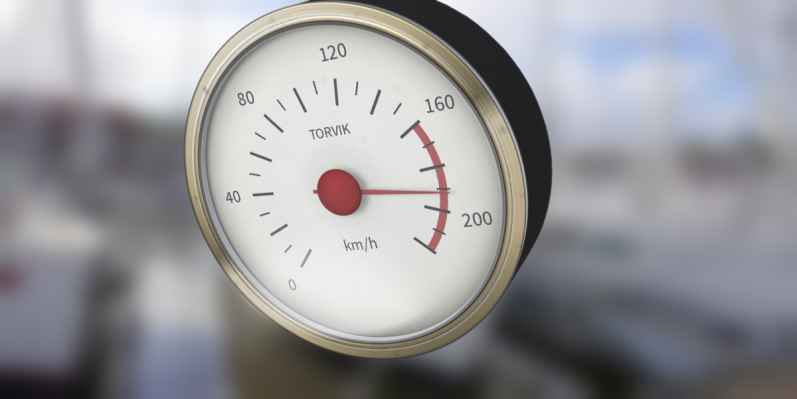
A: 190 km/h
